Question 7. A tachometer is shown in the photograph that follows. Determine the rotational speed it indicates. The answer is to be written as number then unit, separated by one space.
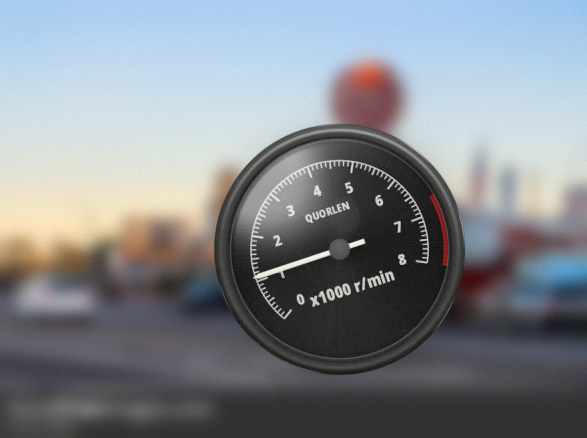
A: 1100 rpm
